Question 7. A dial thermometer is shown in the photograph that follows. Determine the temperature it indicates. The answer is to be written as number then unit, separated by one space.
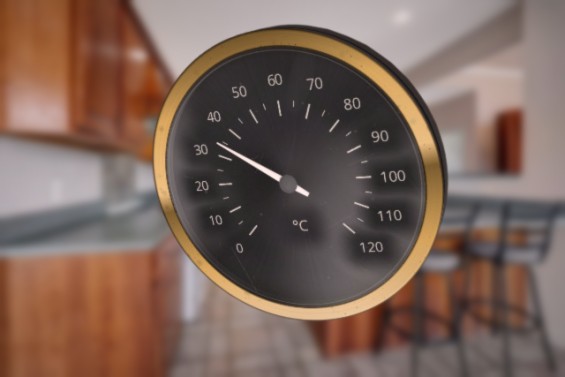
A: 35 °C
